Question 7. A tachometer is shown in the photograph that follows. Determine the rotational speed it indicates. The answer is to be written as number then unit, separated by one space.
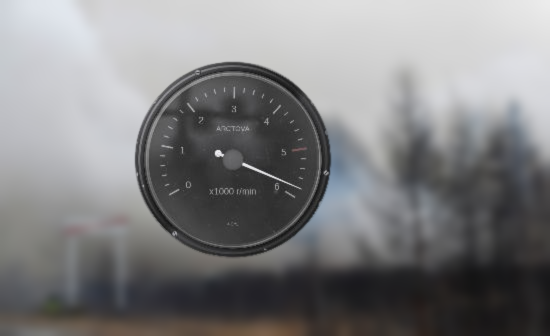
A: 5800 rpm
